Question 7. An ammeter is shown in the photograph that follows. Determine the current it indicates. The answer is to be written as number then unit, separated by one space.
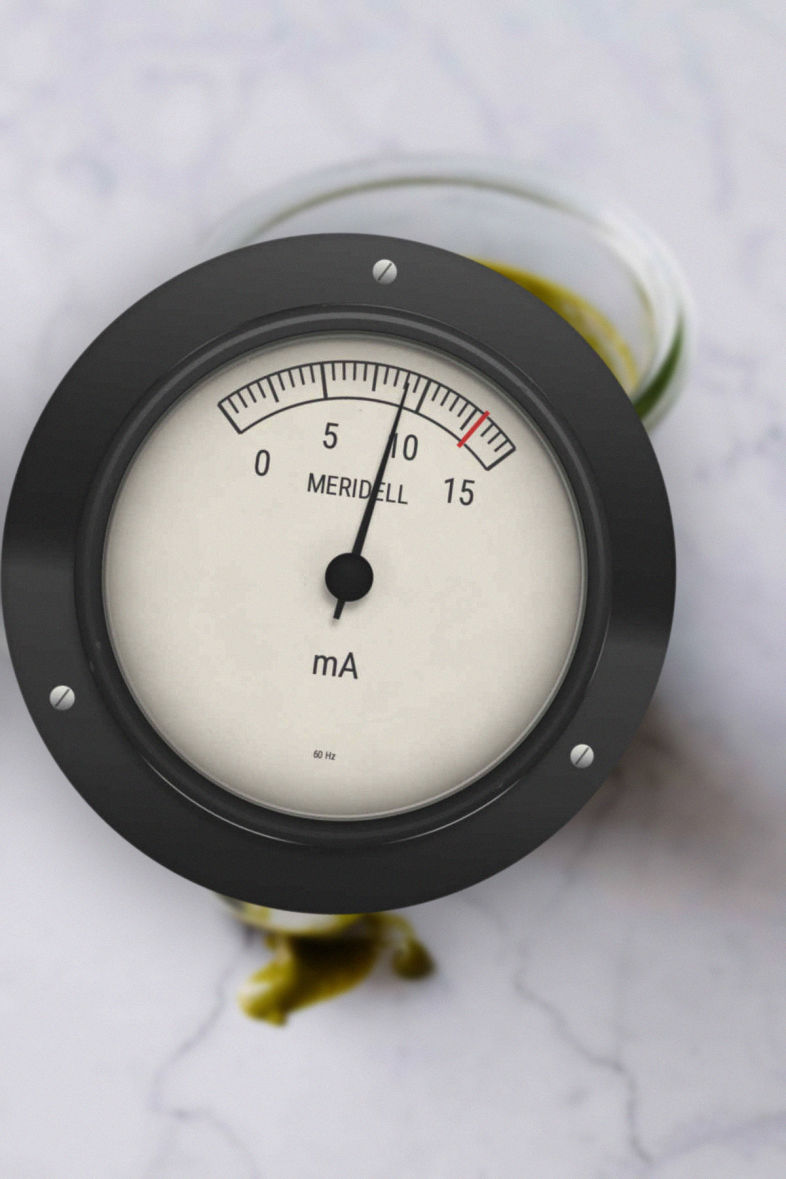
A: 9 mA
